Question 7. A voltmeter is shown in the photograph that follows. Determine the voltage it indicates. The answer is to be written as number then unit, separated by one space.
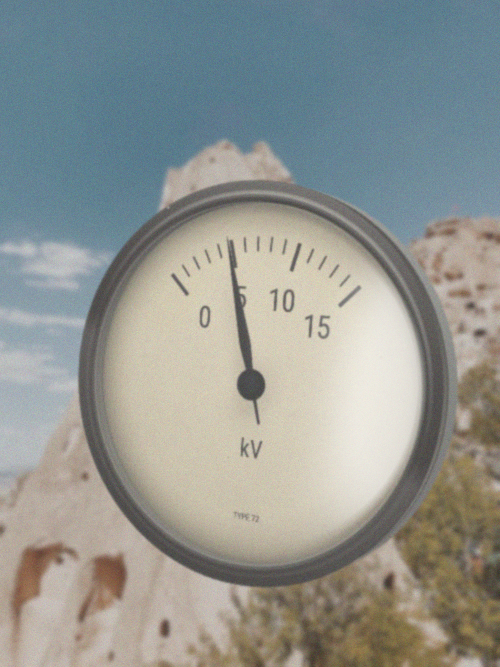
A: 5 kV
